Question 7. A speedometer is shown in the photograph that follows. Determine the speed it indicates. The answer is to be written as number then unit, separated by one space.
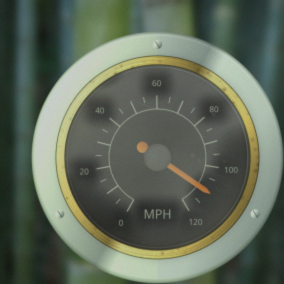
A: 110 mph
